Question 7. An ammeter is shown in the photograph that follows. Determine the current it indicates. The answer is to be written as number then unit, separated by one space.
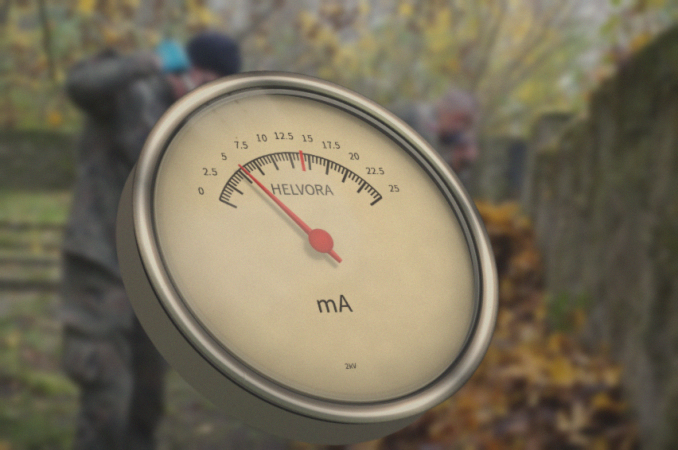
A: 5 mA
